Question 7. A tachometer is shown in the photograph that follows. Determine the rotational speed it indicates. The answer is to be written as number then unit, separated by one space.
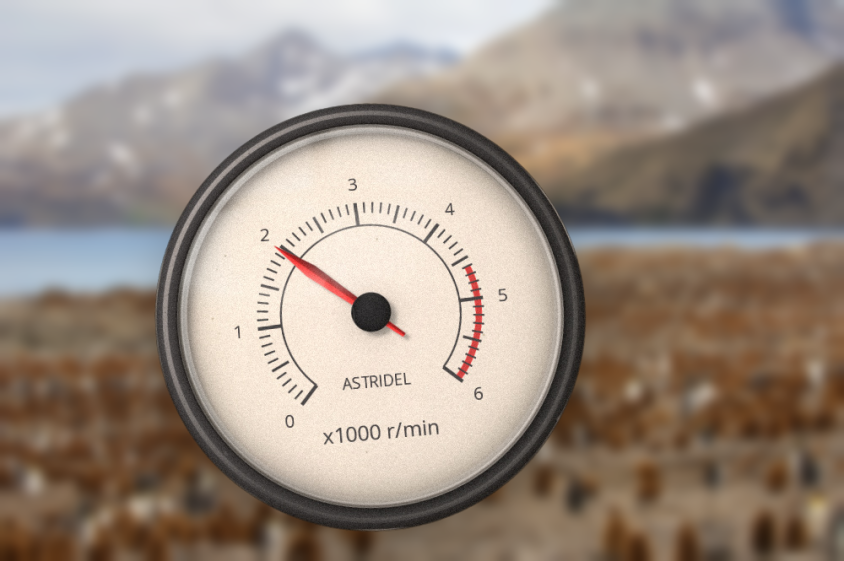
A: 1950 rpm
